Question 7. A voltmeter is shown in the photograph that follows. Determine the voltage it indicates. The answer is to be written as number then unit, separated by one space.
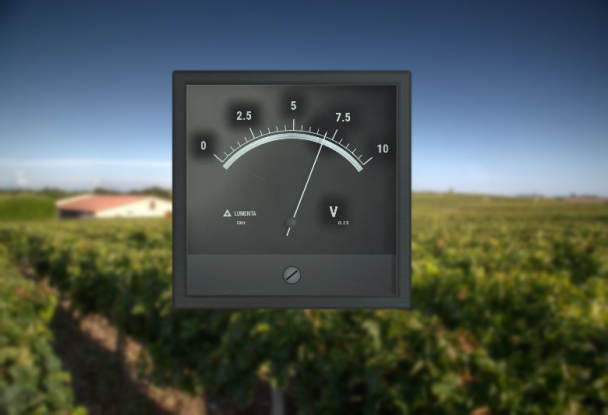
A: 7 V
